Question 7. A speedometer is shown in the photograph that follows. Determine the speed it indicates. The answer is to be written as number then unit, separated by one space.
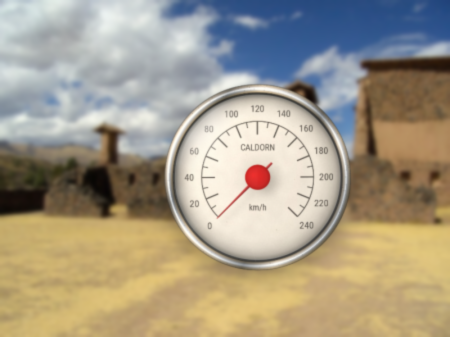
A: 0 km/h
